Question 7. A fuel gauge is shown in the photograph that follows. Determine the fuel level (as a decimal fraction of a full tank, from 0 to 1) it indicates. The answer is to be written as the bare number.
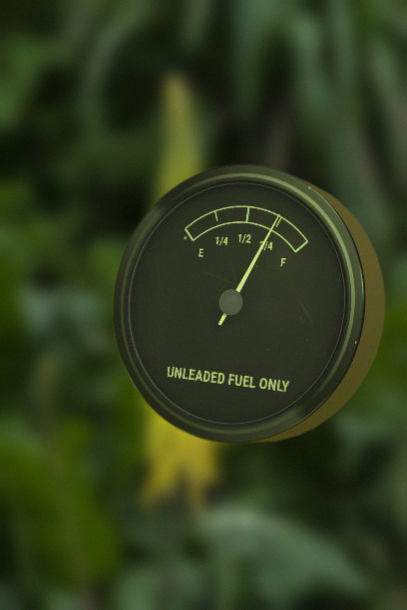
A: 0.75
